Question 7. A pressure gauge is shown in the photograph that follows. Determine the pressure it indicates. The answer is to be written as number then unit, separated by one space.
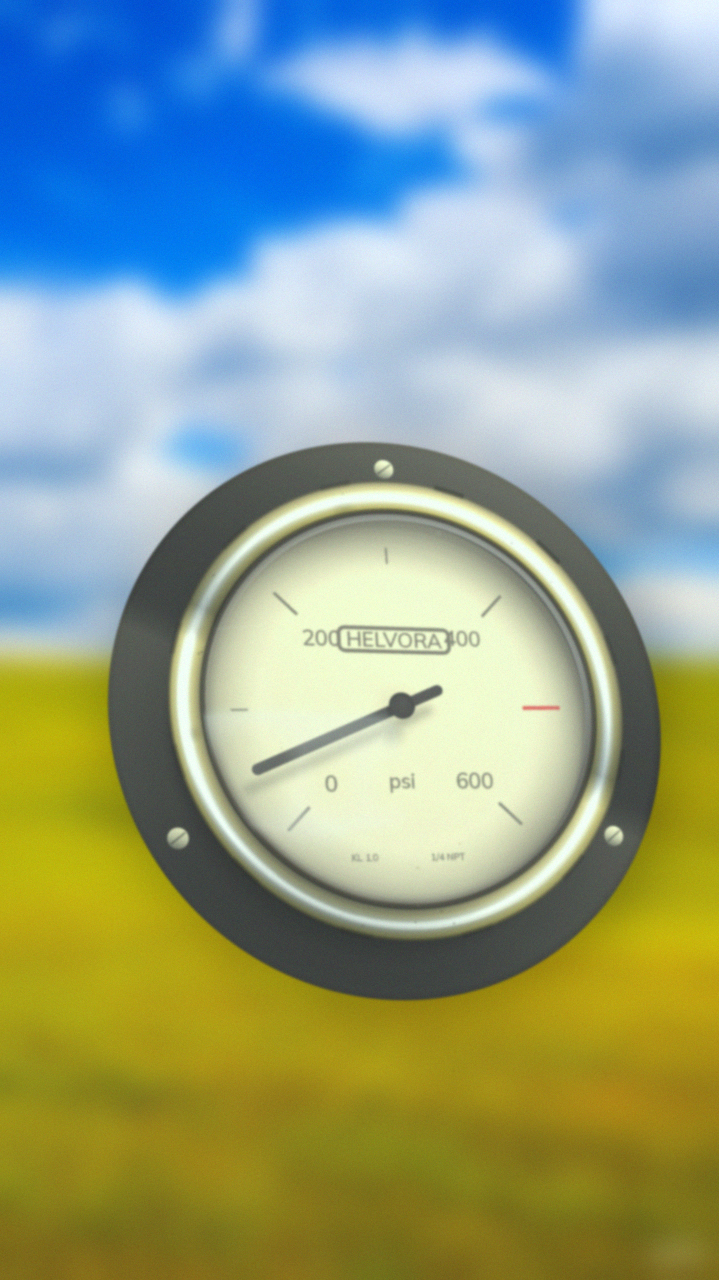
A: 50 psi
